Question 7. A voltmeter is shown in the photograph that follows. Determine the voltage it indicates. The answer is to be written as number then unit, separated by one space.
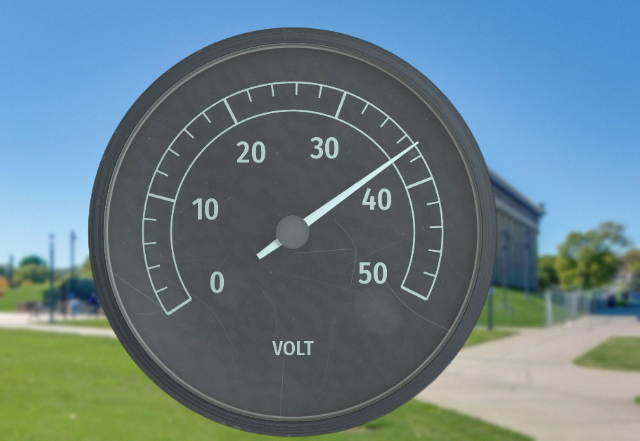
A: 37 V
